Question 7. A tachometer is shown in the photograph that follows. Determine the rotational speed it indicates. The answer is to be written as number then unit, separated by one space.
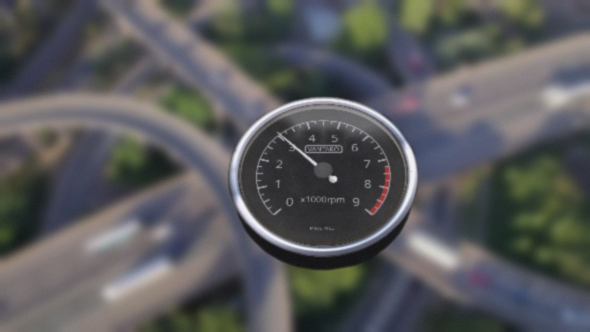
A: 3000 rpm
